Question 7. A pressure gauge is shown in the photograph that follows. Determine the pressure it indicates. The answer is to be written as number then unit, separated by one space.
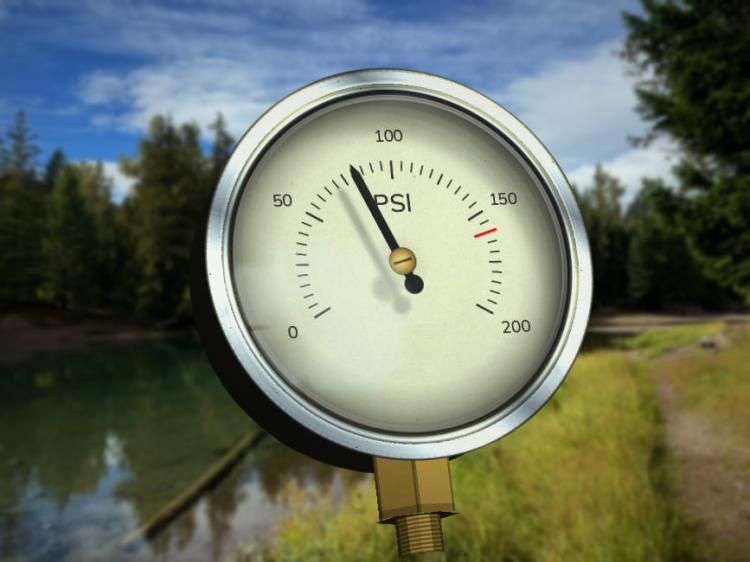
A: 80 psi
